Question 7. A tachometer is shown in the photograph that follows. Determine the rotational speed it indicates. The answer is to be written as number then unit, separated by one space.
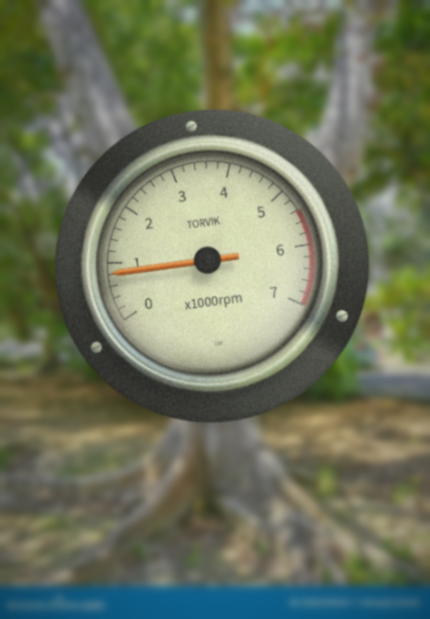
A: 800 rpm
